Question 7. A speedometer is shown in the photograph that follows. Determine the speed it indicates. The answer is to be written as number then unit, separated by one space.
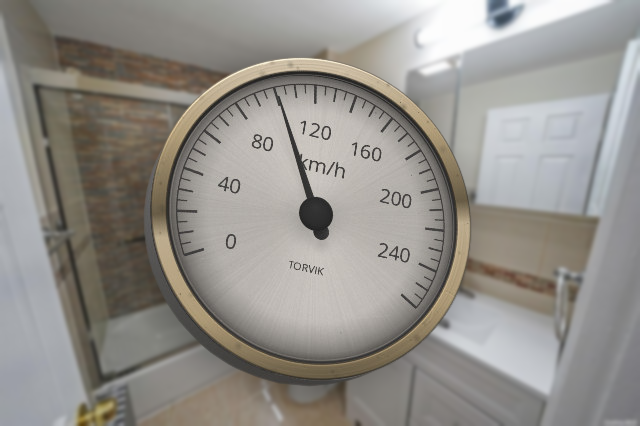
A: 100 km/h
